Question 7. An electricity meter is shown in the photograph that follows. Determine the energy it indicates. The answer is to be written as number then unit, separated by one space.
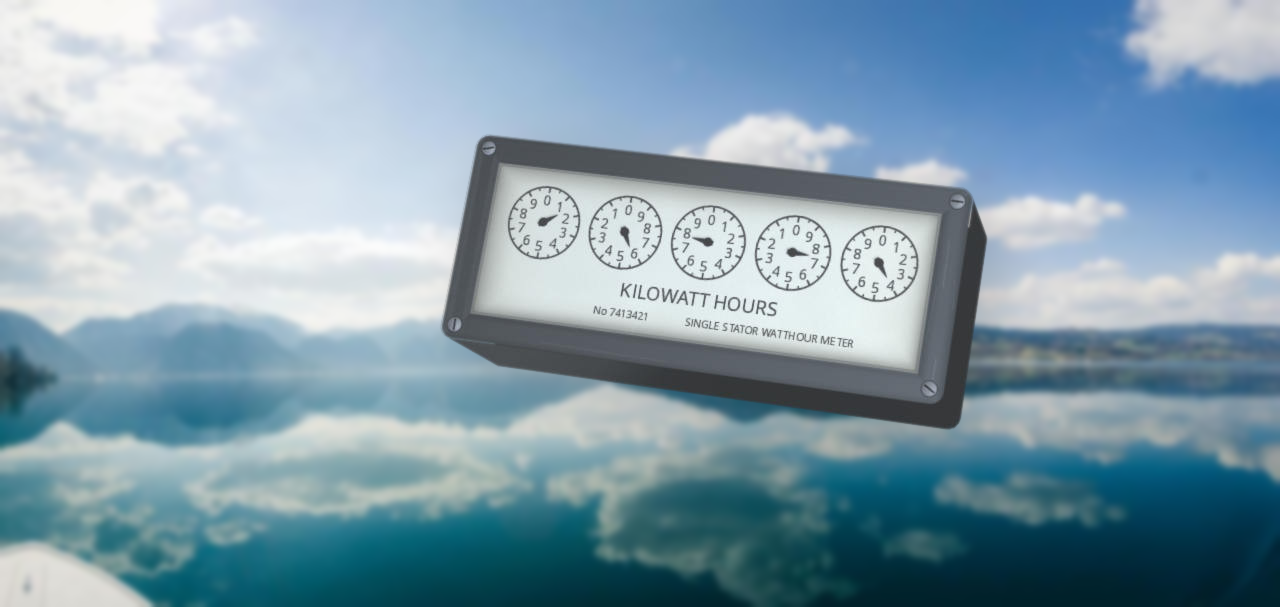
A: 15774 kWh
